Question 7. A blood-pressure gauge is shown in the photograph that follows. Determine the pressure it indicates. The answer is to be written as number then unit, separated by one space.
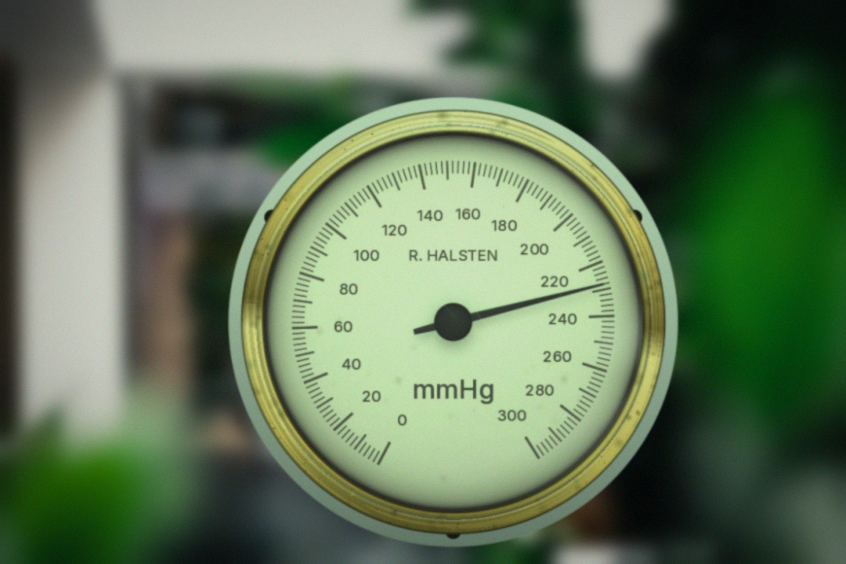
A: 228 mmHg
